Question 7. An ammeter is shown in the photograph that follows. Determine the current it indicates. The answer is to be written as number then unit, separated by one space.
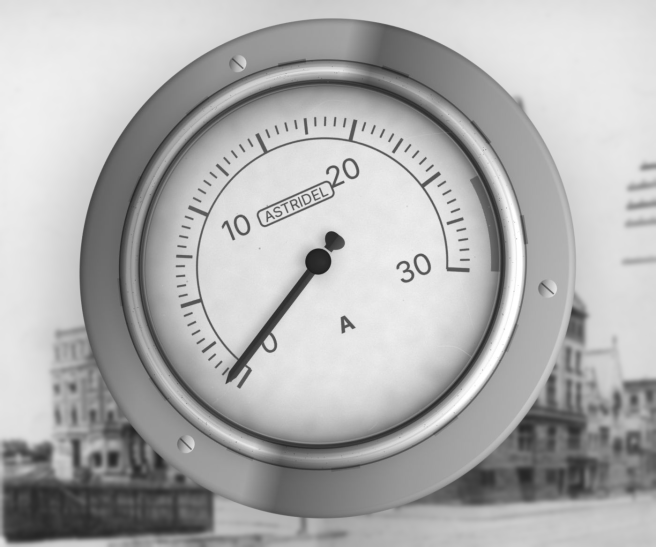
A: 0.5 A
